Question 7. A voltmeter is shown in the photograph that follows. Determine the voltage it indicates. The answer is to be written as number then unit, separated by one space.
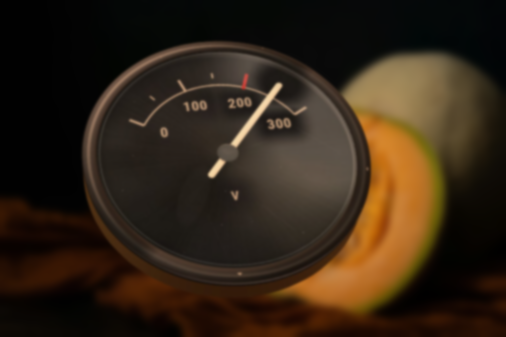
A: 250 V
